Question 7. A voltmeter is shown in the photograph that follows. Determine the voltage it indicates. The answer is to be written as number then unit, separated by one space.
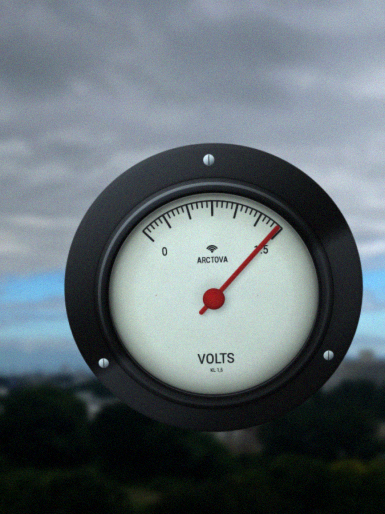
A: 1.45 V
